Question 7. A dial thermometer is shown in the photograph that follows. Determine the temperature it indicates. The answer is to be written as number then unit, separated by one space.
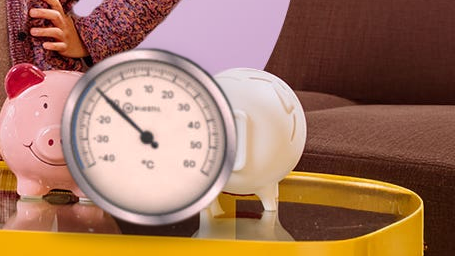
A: -10 °C
